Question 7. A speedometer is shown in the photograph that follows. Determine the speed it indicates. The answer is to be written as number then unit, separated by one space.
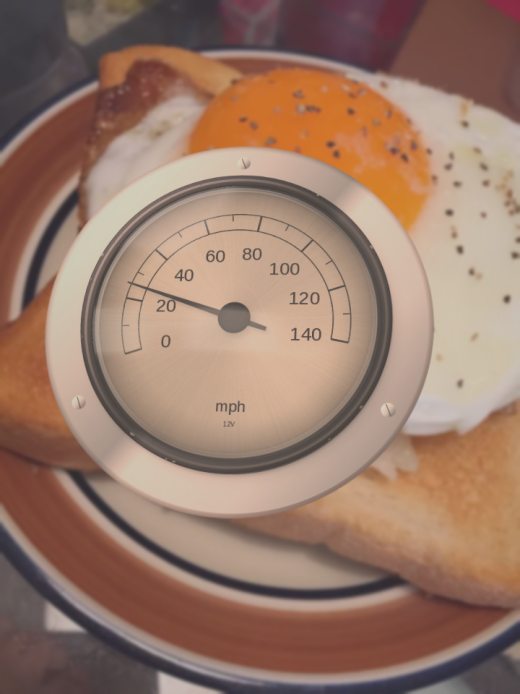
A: 25 mph
